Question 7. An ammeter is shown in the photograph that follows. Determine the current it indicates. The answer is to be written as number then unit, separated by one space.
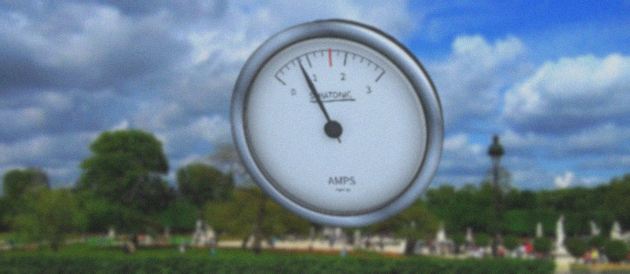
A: 0.8 A
